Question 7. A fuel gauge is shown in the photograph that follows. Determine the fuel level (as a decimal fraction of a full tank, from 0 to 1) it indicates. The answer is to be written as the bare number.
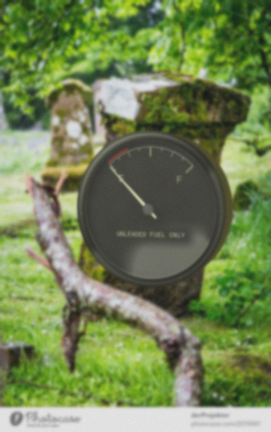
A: 0
